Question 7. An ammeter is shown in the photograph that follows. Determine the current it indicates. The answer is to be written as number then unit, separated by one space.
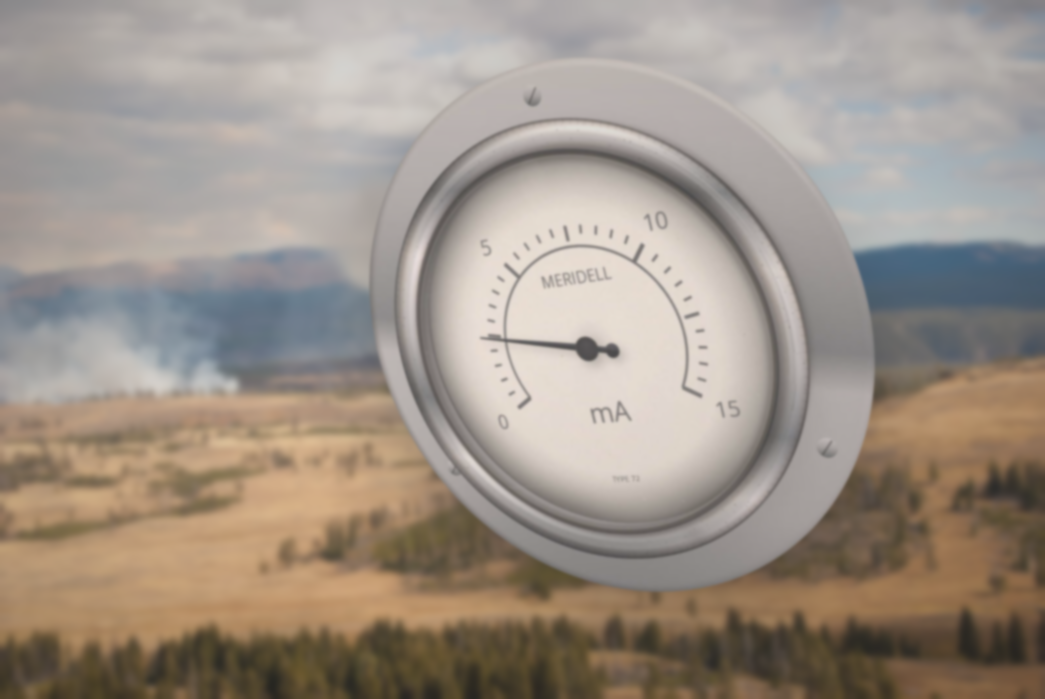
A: 2.5 mA
